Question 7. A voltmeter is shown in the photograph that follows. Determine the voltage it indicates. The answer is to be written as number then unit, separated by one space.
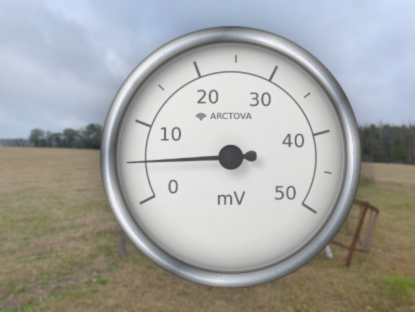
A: 5 mV
